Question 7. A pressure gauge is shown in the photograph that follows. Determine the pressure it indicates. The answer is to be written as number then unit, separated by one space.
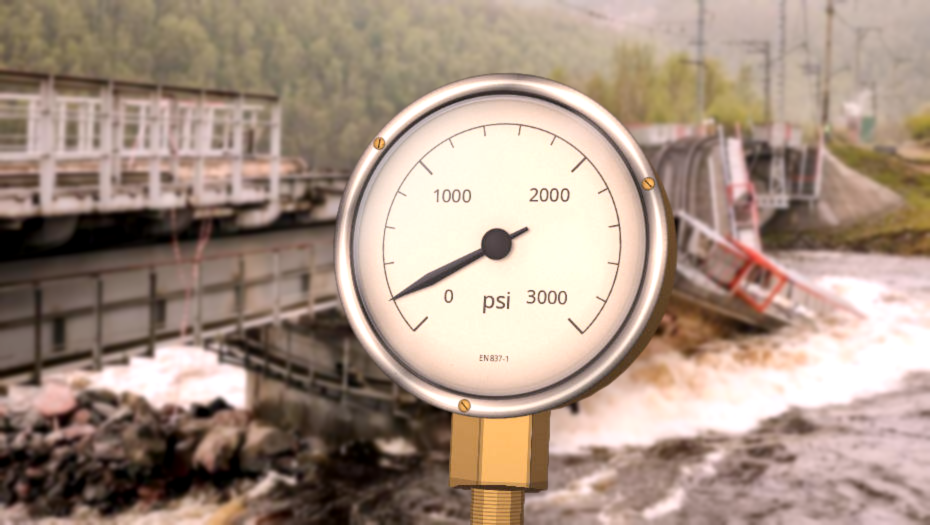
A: 200 psi
